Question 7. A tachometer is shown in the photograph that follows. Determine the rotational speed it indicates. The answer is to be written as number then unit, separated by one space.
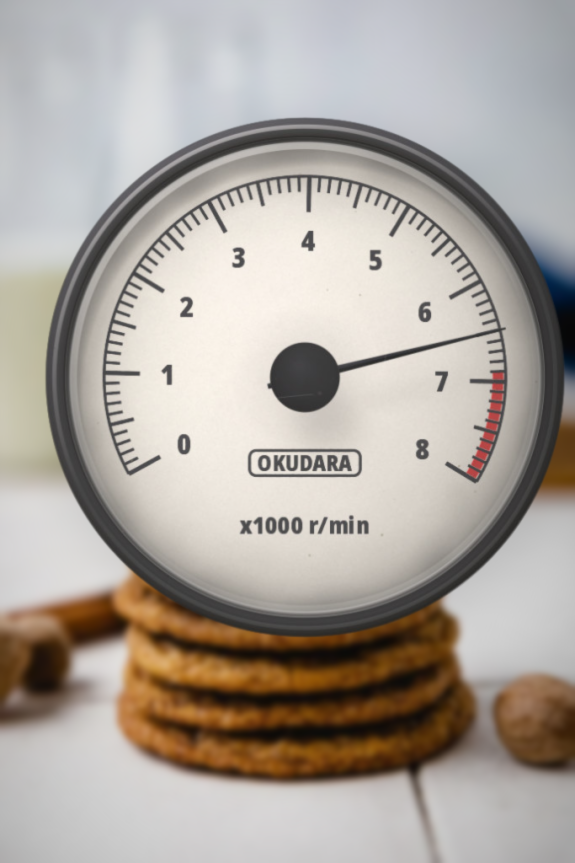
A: 6500 rpm
